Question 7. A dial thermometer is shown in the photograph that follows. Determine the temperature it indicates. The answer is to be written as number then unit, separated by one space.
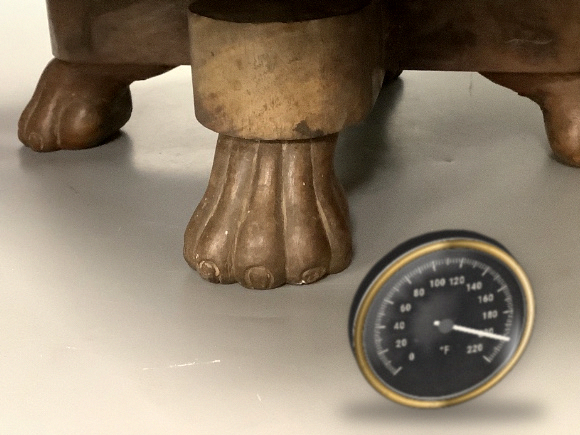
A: 200 °F
